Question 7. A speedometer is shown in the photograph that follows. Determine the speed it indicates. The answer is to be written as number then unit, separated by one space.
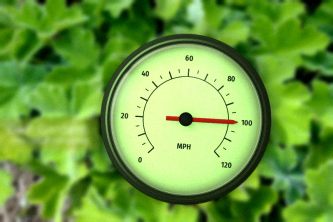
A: 100 mph
